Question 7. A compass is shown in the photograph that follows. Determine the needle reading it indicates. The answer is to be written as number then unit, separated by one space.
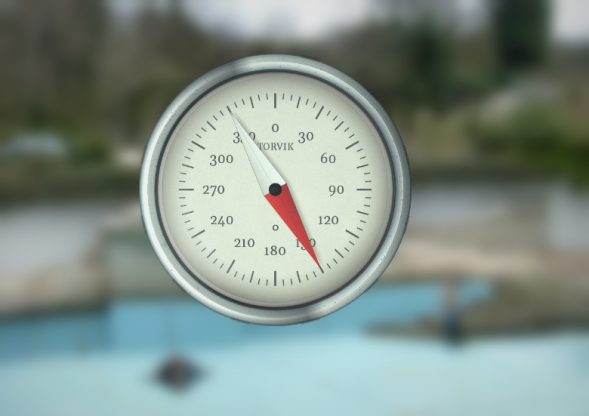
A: 150 °
